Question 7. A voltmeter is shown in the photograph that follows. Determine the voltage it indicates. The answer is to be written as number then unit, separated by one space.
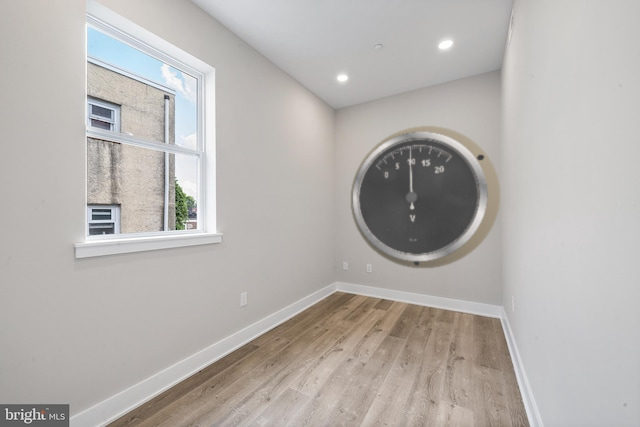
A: 10 V
